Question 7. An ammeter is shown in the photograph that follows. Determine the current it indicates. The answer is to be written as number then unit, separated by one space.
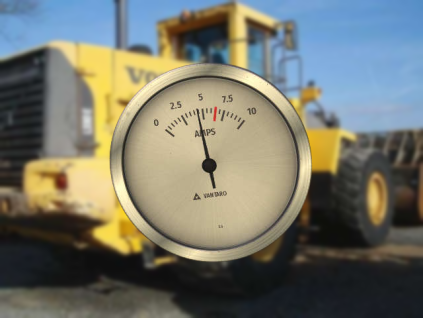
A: 4.5 A
